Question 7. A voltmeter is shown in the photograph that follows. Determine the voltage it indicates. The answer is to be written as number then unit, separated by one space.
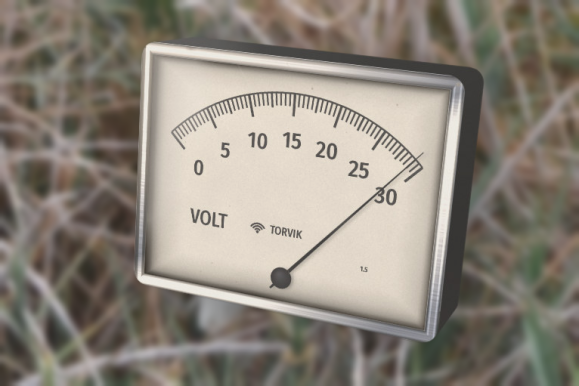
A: 29 V
